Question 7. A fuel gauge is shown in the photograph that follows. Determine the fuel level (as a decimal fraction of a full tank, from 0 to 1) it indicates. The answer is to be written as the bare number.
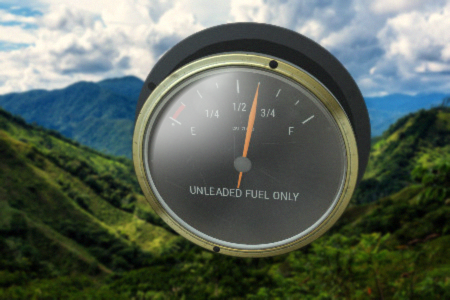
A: 0.625
